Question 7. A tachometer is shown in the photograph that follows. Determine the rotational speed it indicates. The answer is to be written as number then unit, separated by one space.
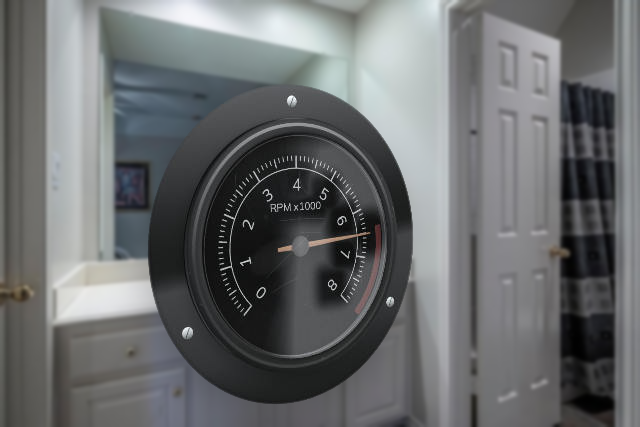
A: 6500 rpm
